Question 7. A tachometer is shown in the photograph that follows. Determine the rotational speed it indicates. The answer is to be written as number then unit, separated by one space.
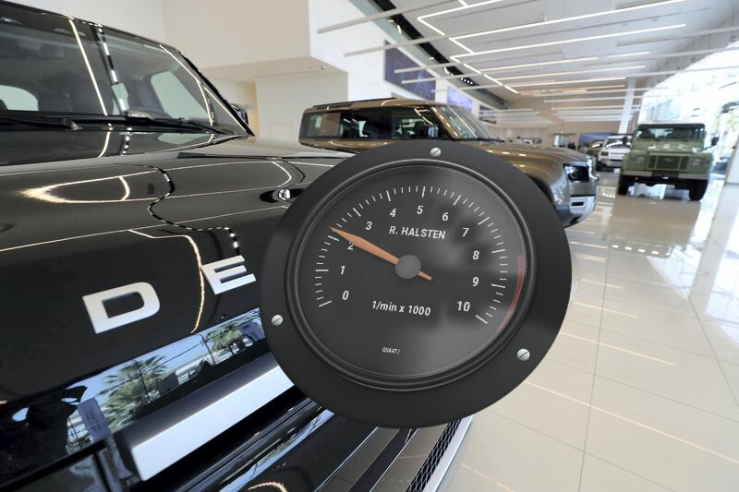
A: 2200 rpm
